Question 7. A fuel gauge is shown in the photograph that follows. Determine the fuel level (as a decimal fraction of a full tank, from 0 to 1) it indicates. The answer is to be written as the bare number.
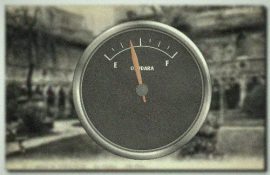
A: 0.375
